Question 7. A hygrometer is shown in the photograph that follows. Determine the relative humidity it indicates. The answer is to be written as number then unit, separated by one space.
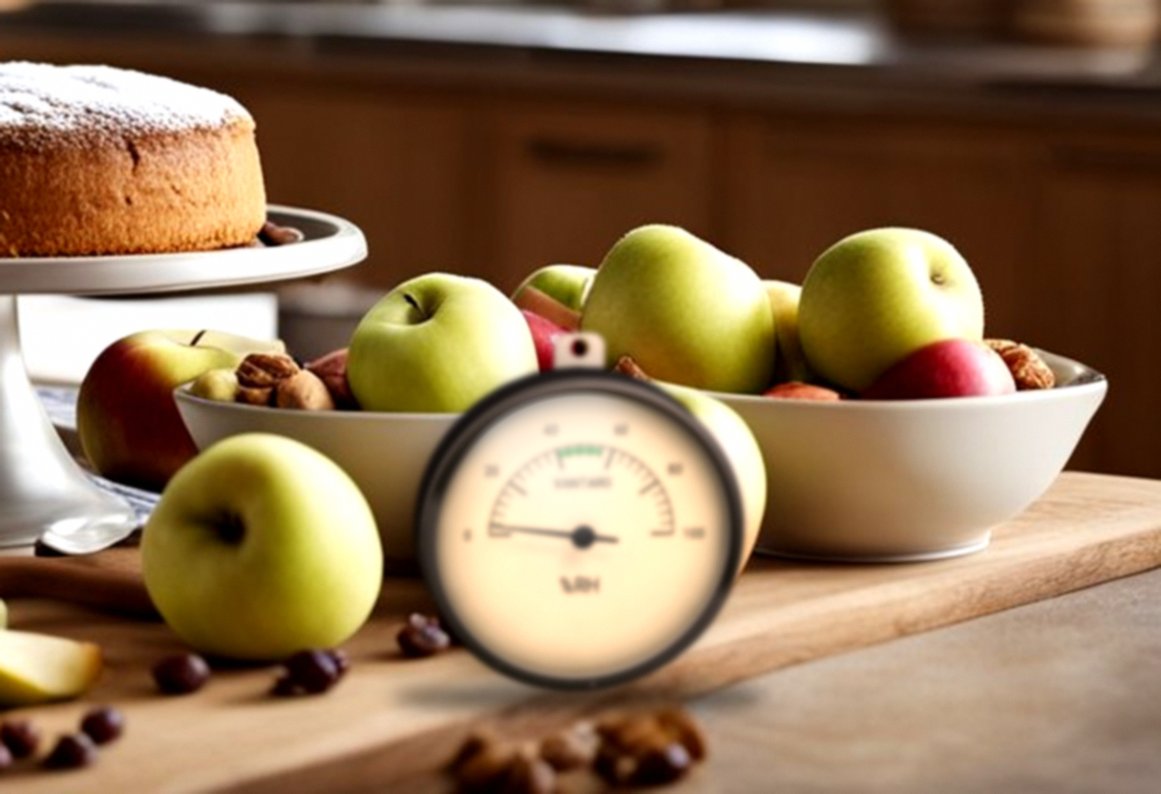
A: 4 %
